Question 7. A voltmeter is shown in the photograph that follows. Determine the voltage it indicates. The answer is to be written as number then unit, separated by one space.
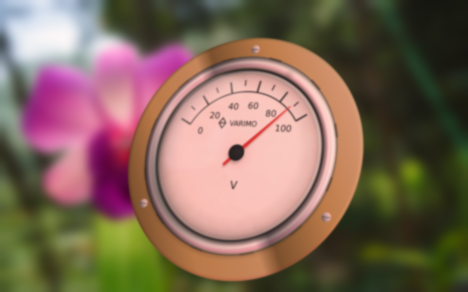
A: 90 V
